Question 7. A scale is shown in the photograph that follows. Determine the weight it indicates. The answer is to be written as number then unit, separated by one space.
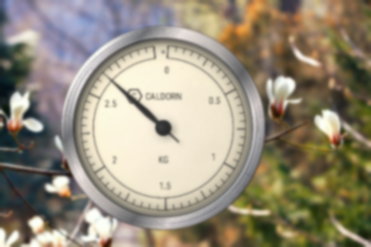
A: 2.65 kg
